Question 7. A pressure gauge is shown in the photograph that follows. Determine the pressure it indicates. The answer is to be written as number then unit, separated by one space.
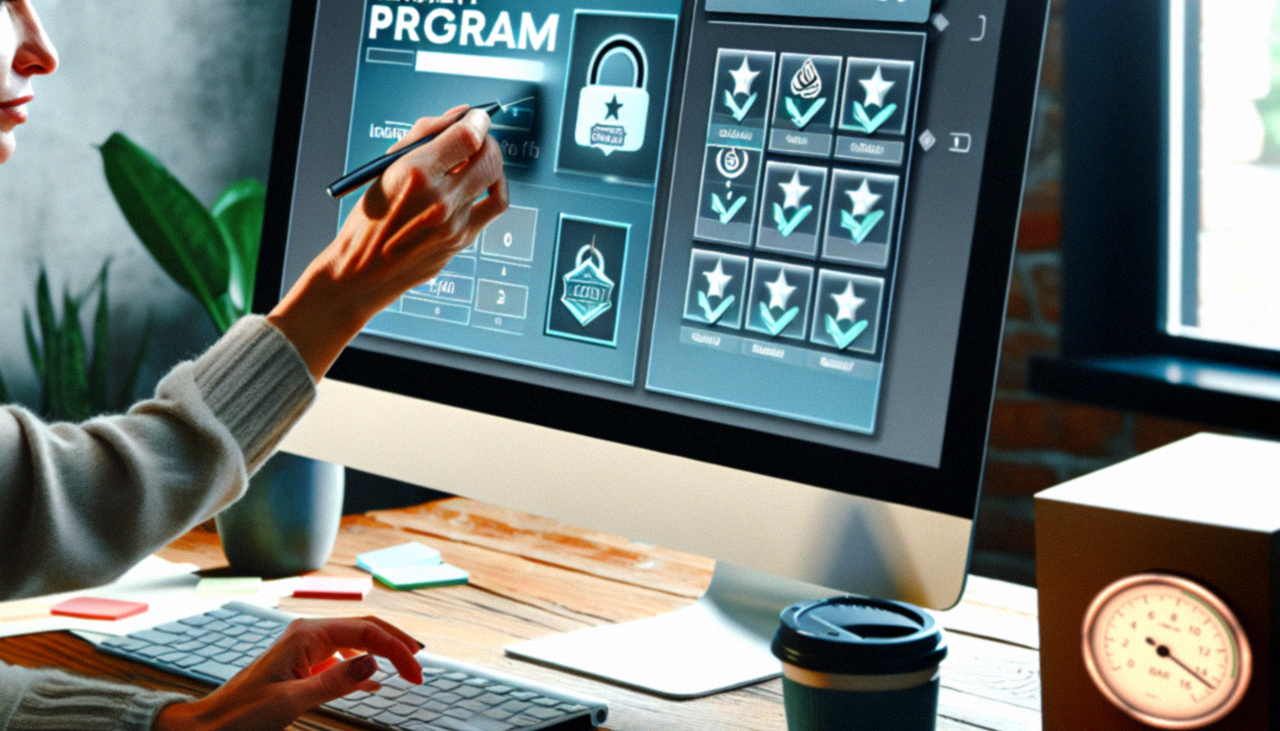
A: 14.5 bar
